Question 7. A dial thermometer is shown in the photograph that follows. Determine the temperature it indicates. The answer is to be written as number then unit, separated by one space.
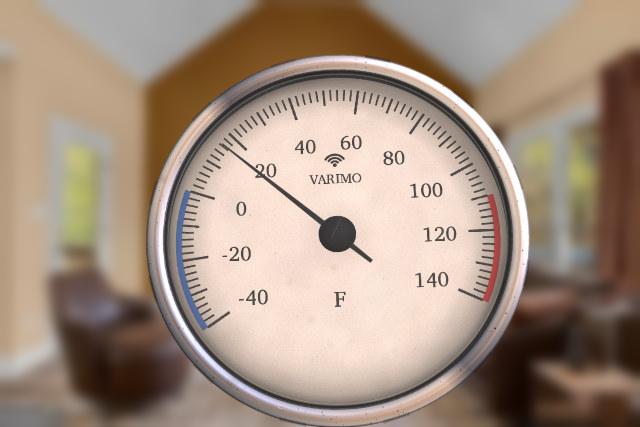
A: 16 °F
